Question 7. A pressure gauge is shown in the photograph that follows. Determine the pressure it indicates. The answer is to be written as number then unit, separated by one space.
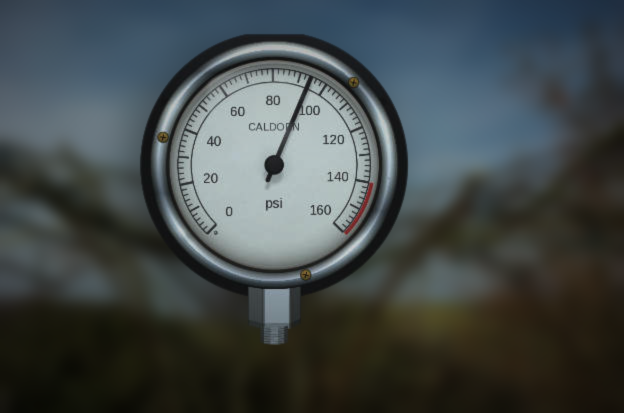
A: 94 psi
